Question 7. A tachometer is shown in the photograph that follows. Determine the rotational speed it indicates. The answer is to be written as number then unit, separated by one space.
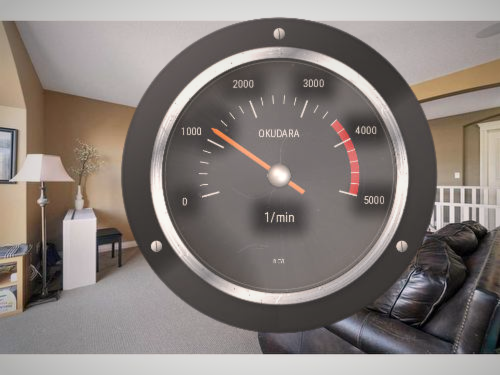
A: 1200 rpm
